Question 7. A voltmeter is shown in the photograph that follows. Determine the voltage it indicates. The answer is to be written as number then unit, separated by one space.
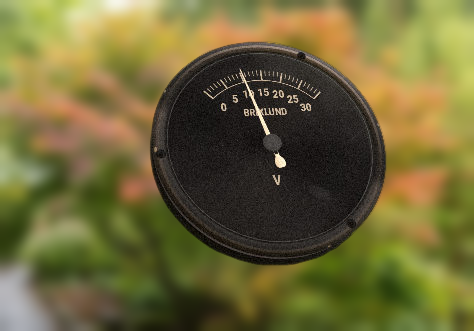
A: 10 V
